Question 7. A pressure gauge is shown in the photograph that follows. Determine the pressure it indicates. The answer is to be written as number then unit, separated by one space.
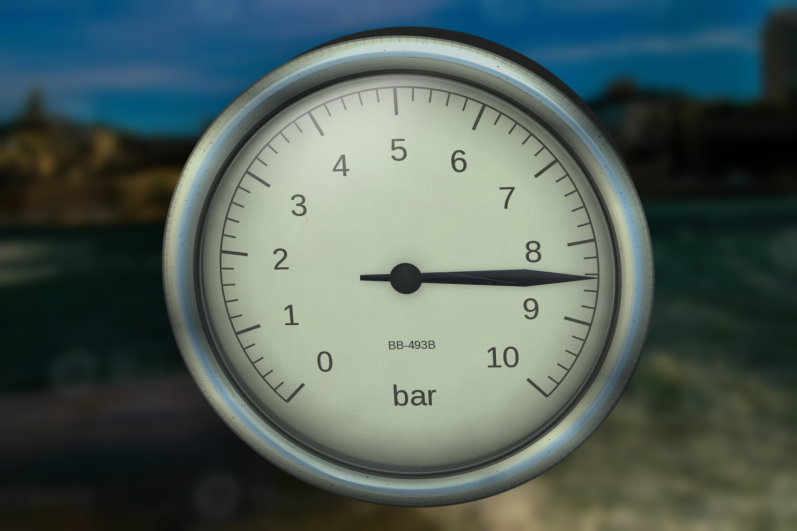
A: 8.4 bar
